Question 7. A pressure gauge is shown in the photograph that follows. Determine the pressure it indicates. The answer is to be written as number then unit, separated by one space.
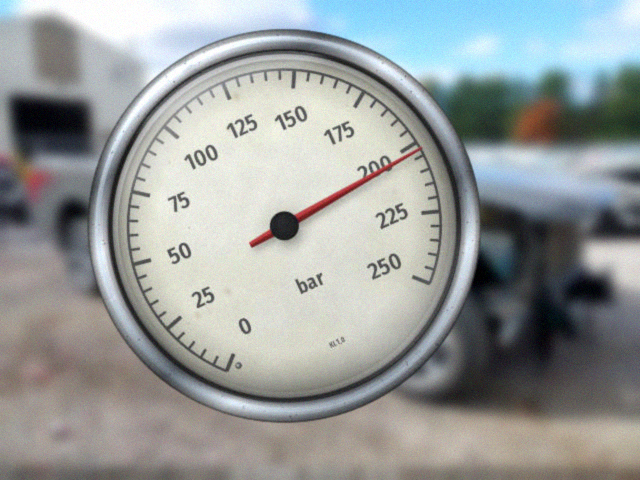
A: 202.5 bar
